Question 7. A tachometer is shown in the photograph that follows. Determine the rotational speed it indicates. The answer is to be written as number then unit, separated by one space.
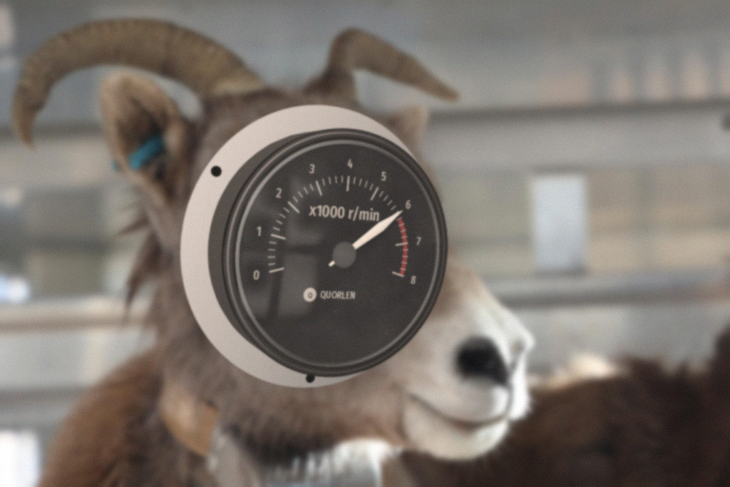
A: 6000 rpm
